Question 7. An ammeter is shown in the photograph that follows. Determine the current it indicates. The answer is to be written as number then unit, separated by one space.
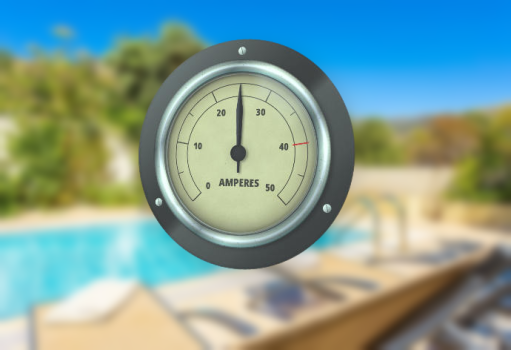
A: 25 A
